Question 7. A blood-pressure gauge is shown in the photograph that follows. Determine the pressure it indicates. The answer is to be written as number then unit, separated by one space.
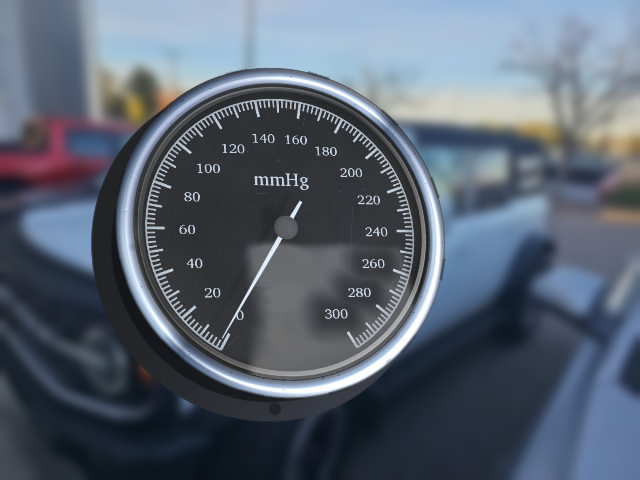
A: 2 mmHg
